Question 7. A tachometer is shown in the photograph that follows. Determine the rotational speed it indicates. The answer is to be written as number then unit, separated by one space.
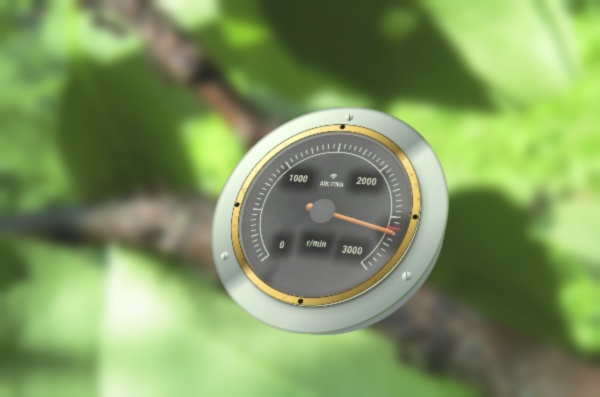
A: 2650 rpm
